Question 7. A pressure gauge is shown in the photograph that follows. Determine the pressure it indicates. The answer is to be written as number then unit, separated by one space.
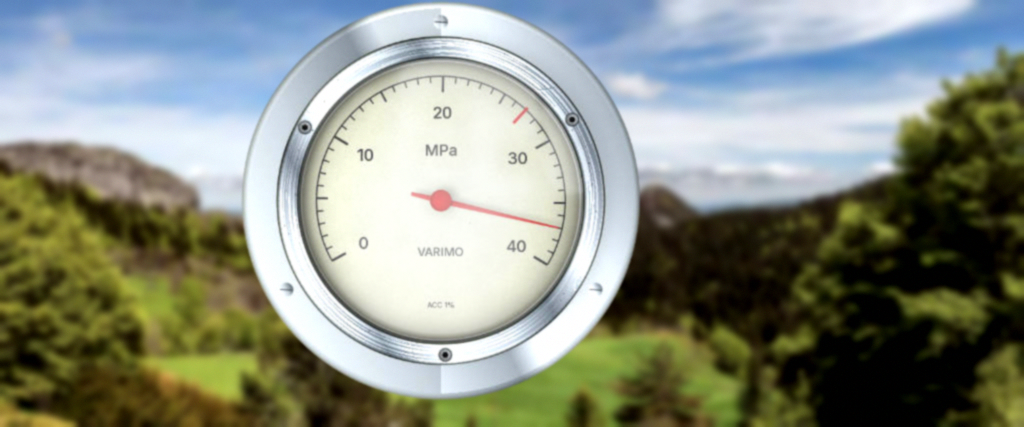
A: 37 MPa
